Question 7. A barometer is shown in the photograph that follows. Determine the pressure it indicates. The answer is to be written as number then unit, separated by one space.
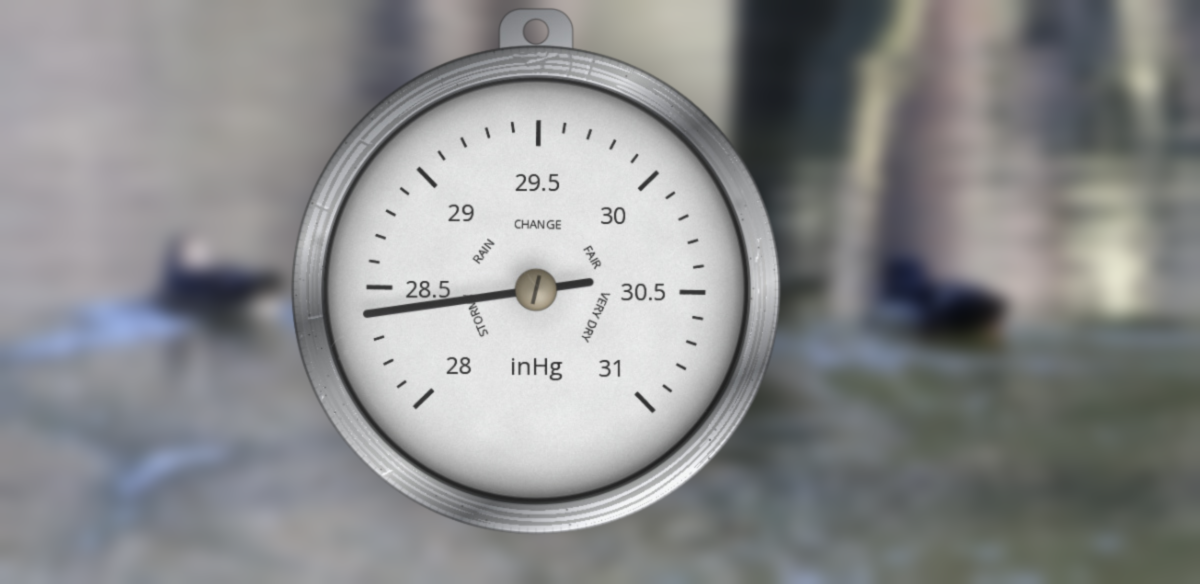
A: 28.4 inHg
